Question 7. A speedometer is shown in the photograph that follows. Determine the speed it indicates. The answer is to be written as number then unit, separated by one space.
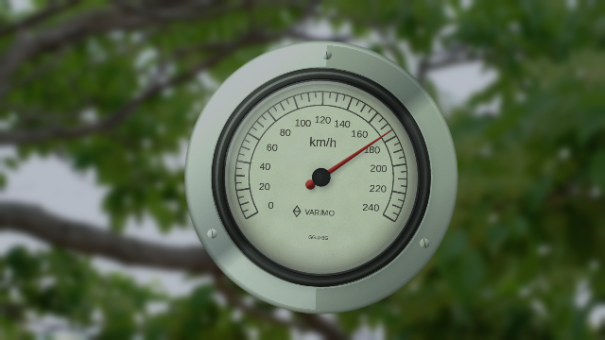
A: 175 km/h
